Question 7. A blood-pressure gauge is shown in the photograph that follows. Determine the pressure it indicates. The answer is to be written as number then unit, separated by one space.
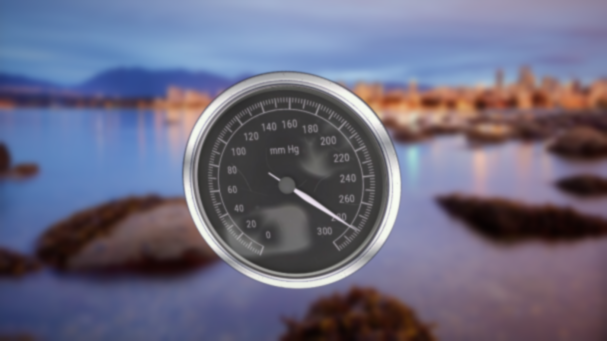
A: 280 mmHg
